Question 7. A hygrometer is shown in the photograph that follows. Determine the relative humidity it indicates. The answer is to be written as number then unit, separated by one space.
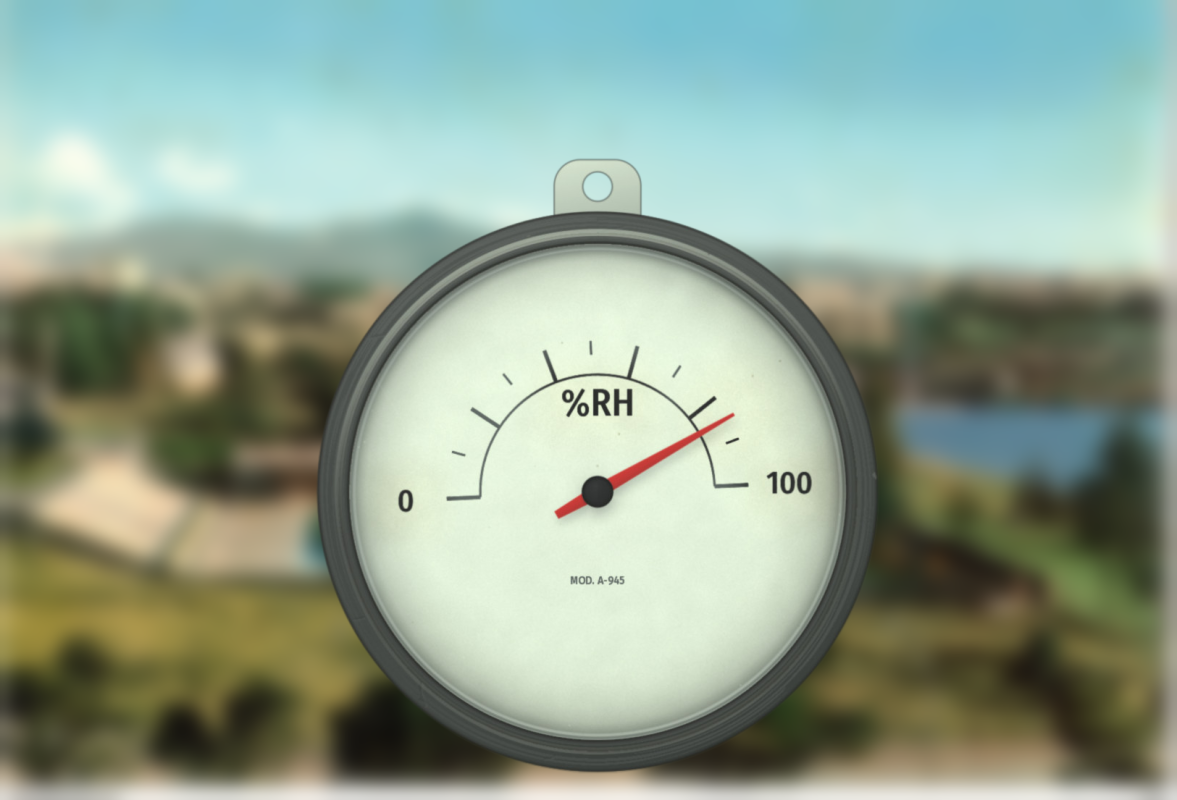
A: 85 %
